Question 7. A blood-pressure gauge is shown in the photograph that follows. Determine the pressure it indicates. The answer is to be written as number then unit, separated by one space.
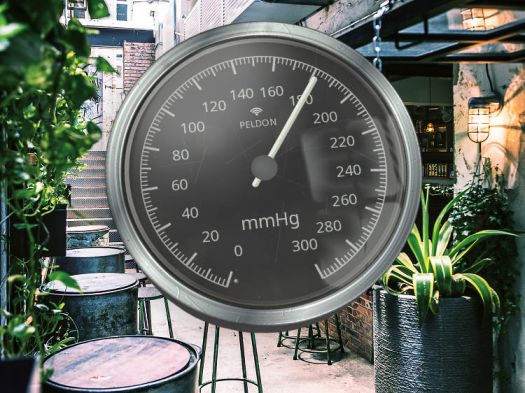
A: 182 mmHg
